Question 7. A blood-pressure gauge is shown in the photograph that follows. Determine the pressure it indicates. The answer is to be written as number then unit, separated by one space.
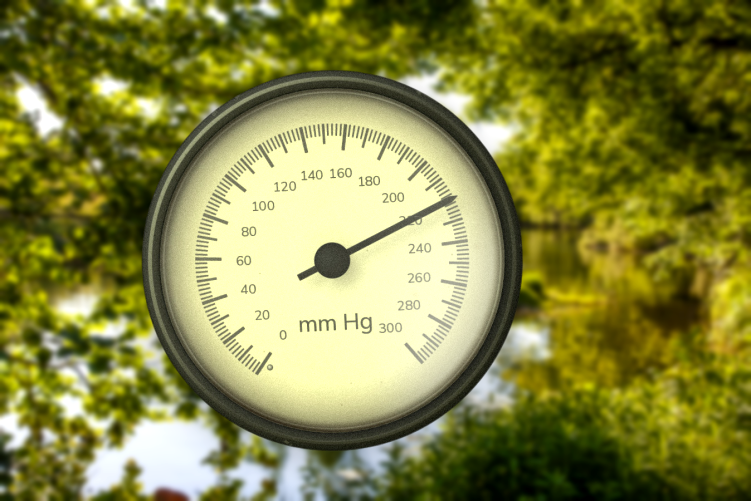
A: 220 mmHg
